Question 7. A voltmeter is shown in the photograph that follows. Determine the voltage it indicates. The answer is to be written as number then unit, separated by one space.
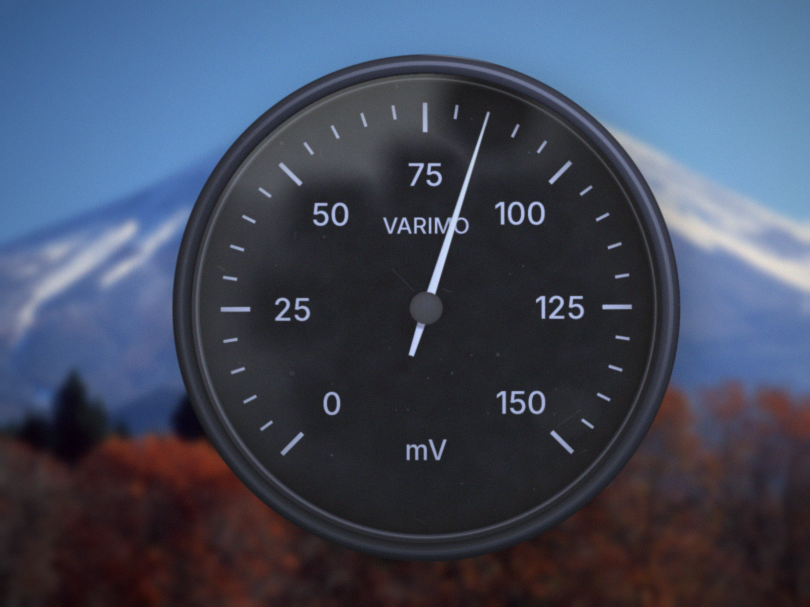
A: 85 mV
